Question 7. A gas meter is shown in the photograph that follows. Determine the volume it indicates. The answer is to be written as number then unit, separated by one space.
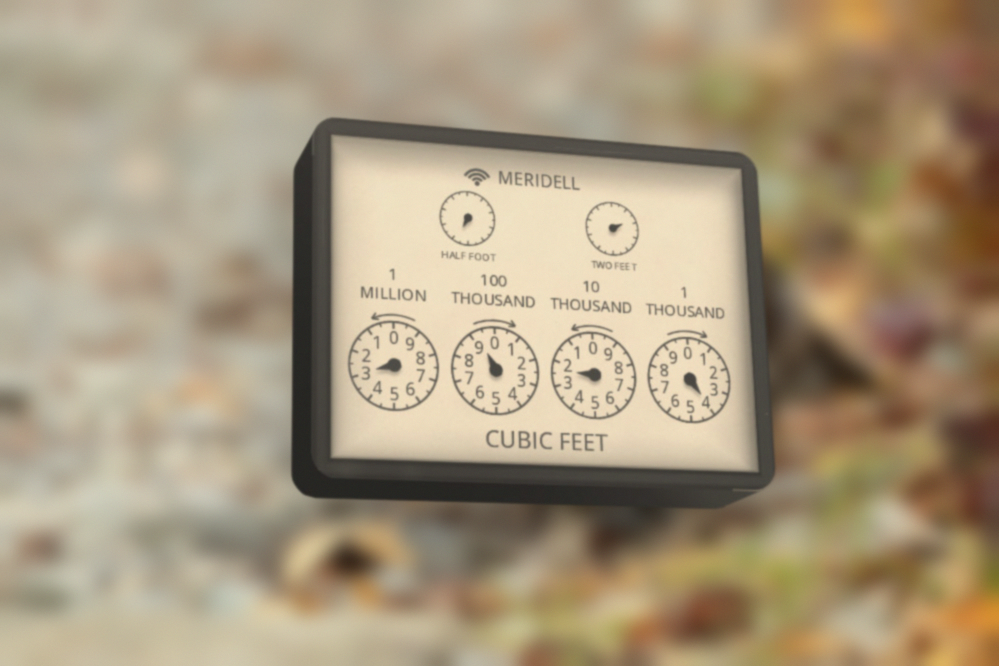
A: 292400 ft³
